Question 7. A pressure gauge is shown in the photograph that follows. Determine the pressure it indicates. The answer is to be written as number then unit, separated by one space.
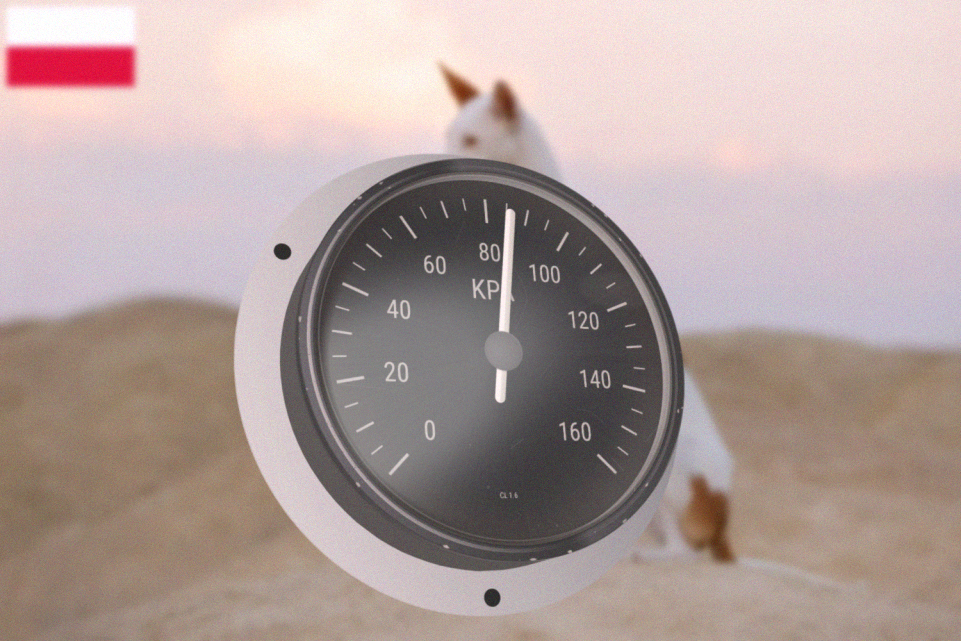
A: 85 kPa
